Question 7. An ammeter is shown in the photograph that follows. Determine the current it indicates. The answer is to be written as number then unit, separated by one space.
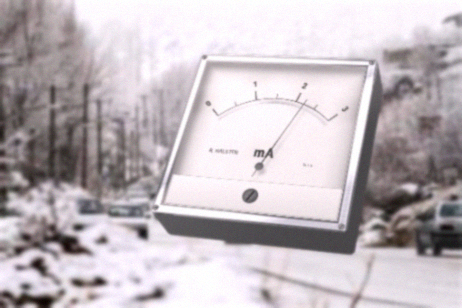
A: 2.25 mA
